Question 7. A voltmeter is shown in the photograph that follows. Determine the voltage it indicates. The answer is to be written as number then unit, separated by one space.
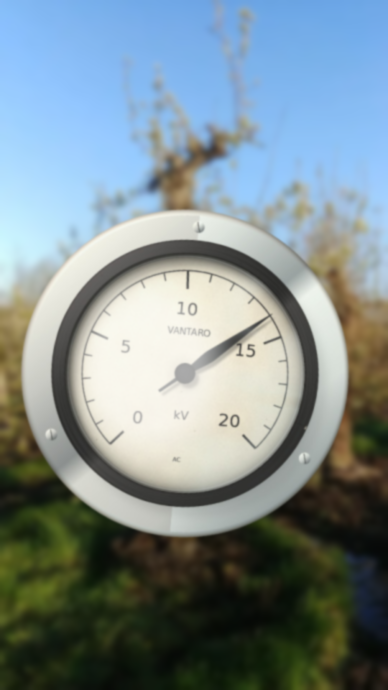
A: 14 kV
